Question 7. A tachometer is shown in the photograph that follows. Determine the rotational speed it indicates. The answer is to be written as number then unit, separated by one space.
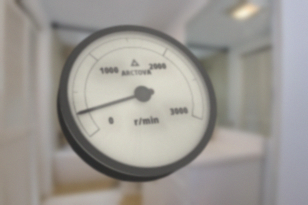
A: 250 rpm
